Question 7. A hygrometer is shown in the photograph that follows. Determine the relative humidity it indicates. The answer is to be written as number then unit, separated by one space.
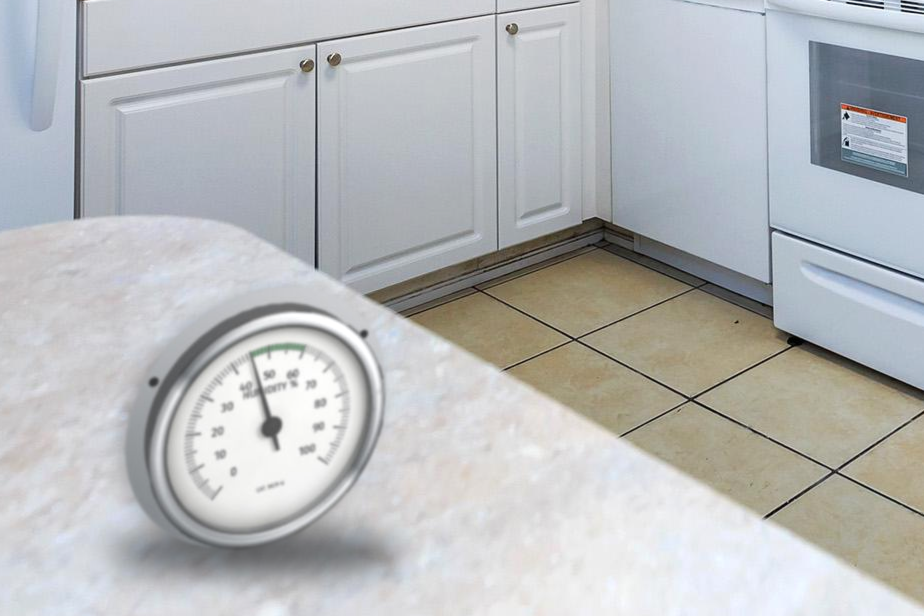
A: 45 %
